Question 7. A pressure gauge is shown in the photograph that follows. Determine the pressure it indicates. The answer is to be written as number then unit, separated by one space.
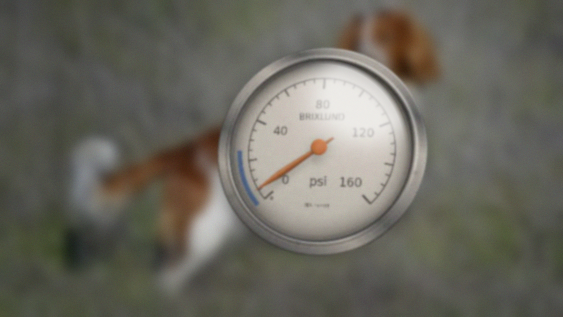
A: 5 psi
